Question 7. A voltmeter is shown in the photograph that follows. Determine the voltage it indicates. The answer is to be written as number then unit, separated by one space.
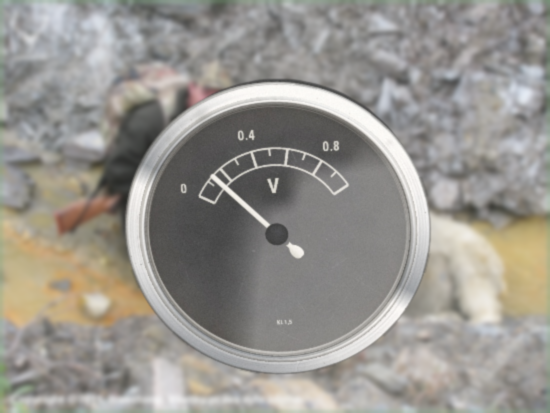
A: 0.15 V
